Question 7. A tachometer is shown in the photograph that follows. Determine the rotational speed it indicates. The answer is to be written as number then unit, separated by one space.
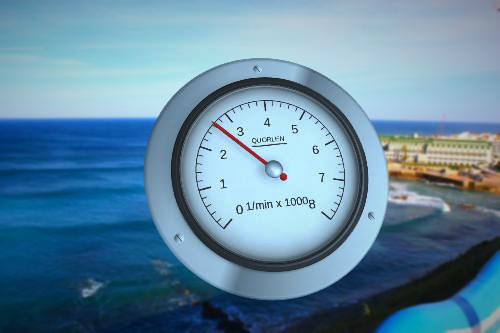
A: 2600 rpm
